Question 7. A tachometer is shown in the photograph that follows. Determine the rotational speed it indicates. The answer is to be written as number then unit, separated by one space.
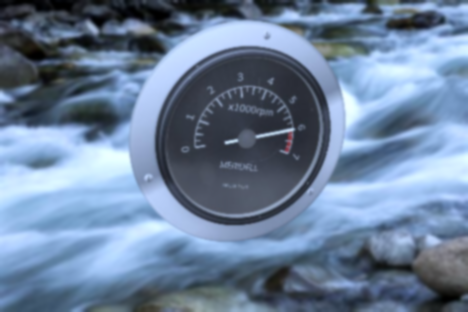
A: 6000 rpm
